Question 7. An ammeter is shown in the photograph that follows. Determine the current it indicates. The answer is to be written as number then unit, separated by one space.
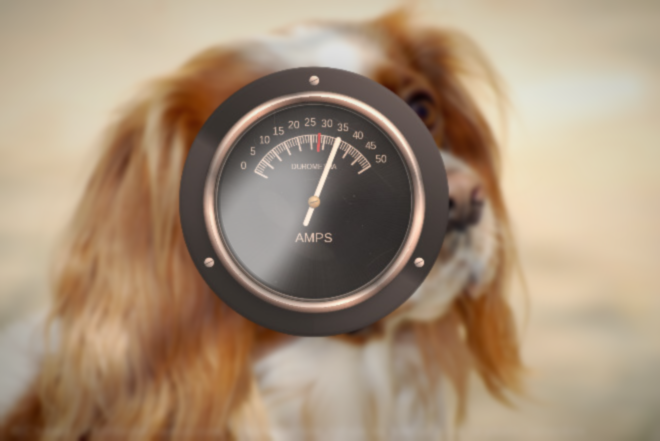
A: 35 A
